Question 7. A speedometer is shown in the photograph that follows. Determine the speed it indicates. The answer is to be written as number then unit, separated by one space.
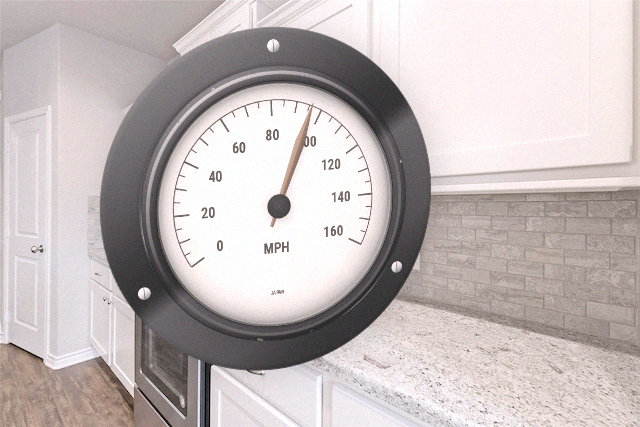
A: 95 mph
